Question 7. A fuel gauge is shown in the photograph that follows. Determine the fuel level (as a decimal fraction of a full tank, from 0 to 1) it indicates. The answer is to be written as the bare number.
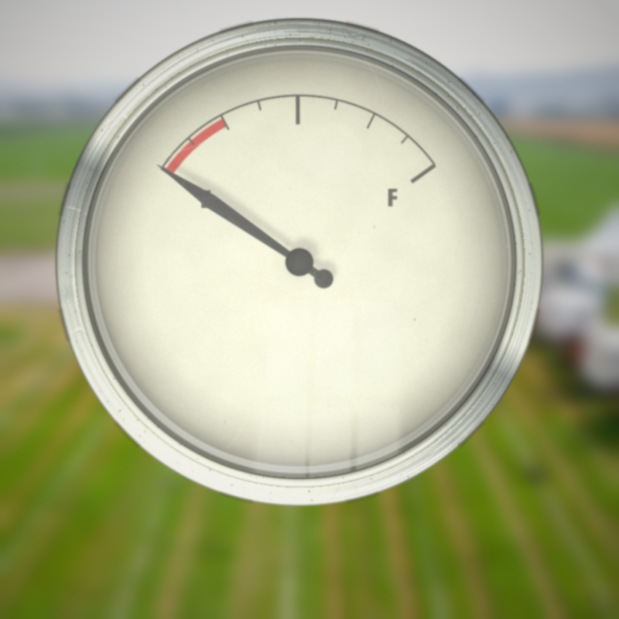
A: 0
